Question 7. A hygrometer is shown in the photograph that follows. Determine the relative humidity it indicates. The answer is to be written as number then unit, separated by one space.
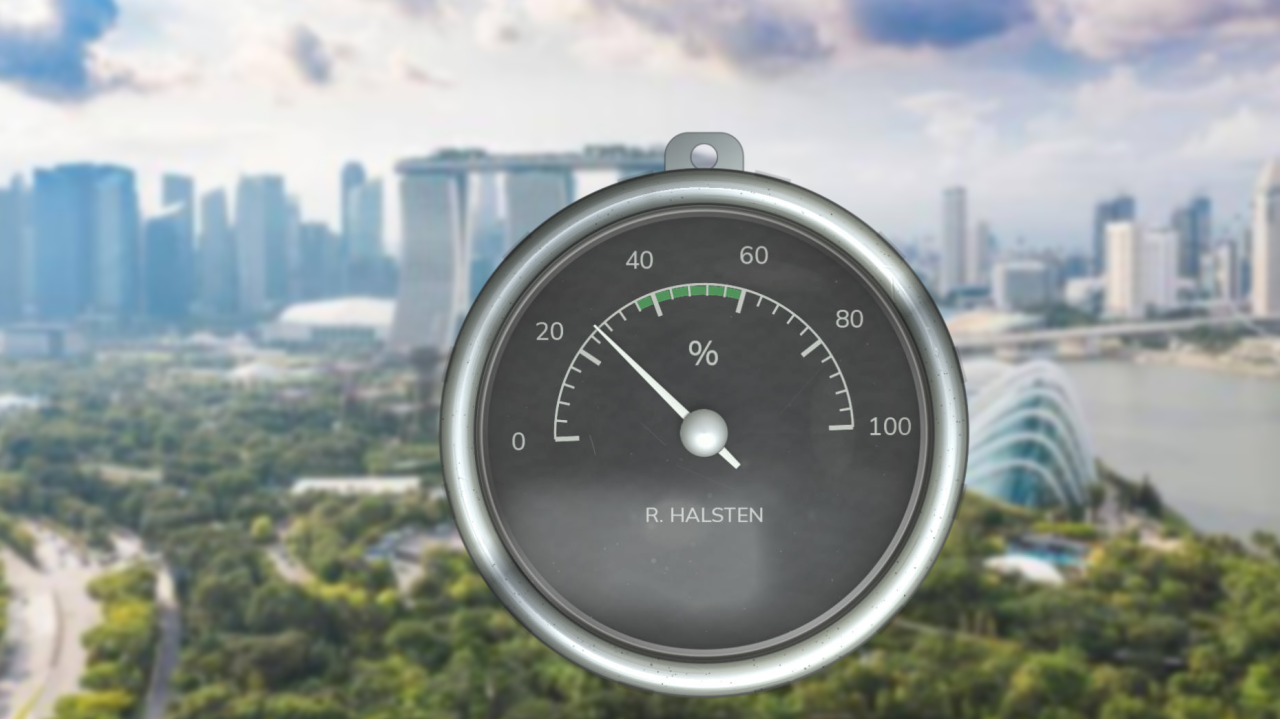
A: 26 %
